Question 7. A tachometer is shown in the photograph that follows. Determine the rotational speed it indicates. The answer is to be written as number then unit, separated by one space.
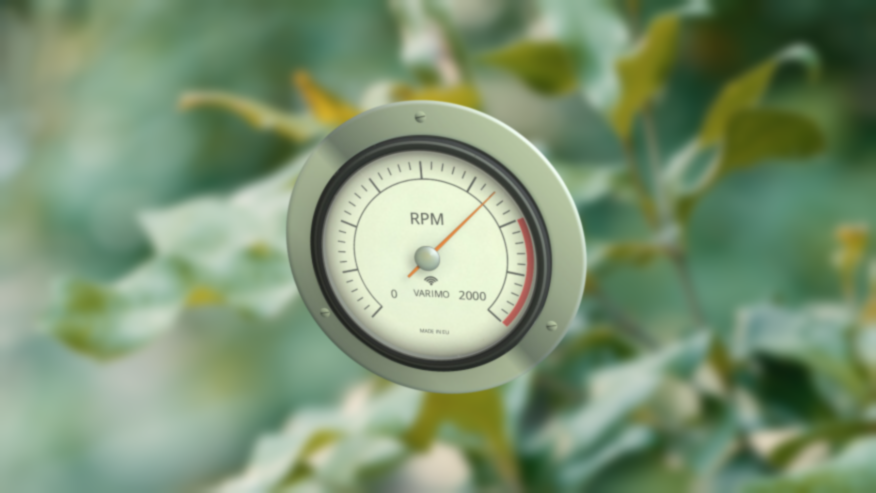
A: 1350 rpm
